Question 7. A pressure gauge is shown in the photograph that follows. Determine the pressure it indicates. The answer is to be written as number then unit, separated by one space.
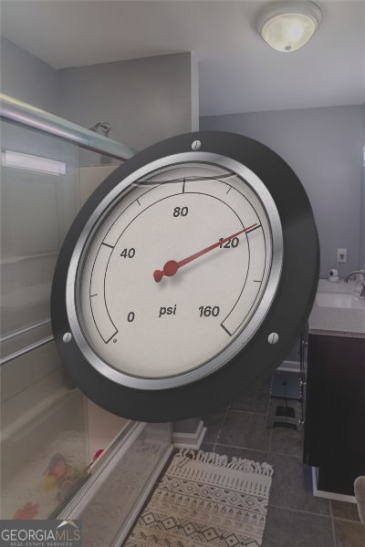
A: 120 psi
